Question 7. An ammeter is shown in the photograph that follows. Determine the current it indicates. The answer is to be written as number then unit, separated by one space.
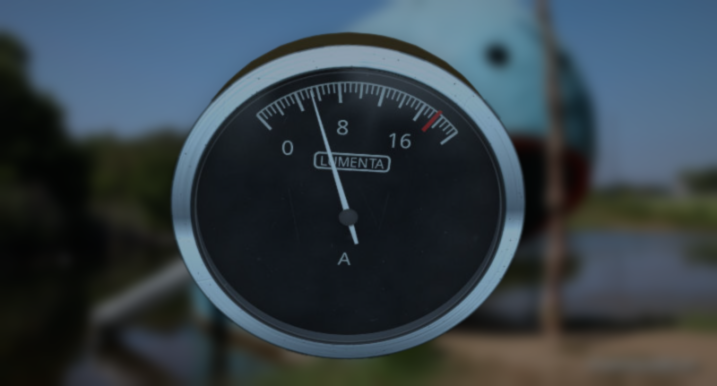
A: 5.5 A
